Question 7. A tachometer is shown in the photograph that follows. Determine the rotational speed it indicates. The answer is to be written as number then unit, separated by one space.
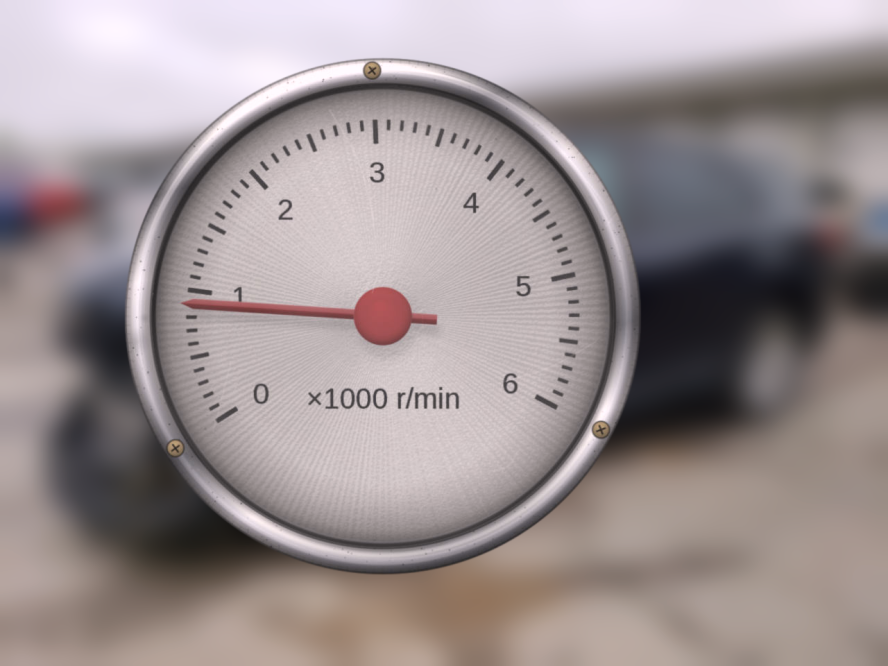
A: 900 rpm
